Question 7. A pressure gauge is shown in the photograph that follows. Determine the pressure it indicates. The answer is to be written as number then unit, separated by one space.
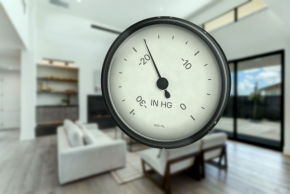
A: -18 inHg
